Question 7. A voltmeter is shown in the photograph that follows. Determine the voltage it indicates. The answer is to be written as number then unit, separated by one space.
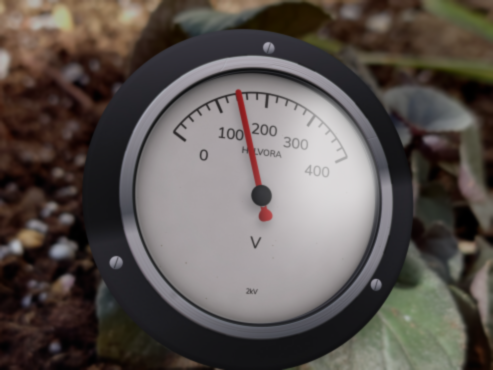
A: 140 V
